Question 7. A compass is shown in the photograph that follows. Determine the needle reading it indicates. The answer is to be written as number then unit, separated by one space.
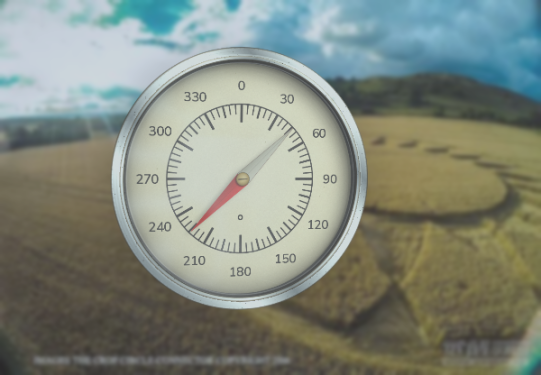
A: 225 °
